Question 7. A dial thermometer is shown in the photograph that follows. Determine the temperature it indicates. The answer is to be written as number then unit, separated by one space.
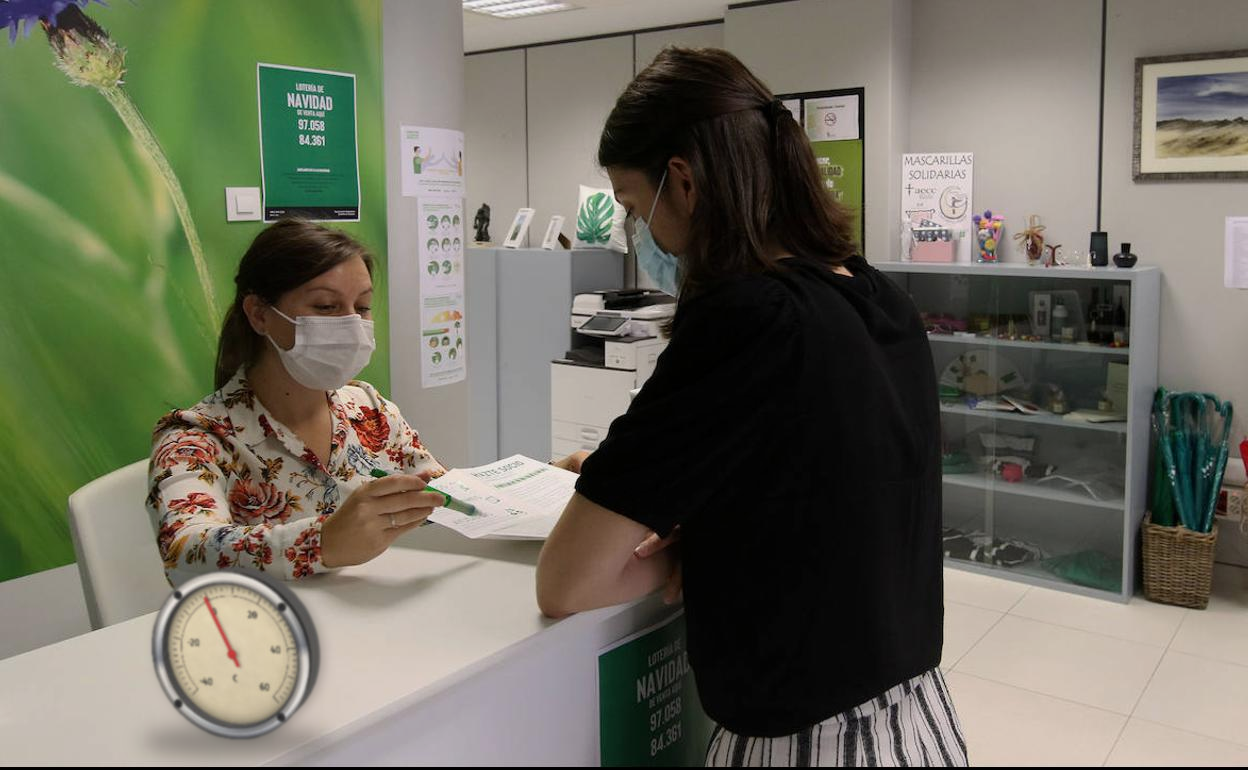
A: 0 °C
